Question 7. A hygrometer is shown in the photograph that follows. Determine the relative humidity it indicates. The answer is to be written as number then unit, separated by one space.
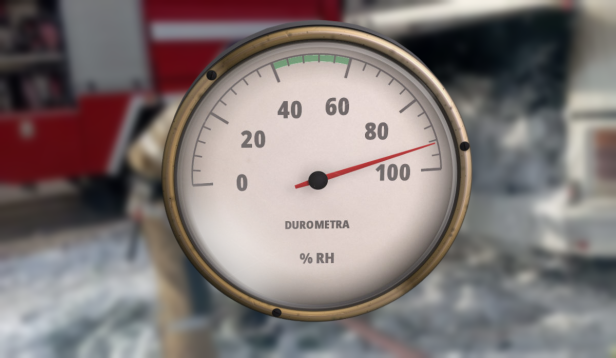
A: 92 %
